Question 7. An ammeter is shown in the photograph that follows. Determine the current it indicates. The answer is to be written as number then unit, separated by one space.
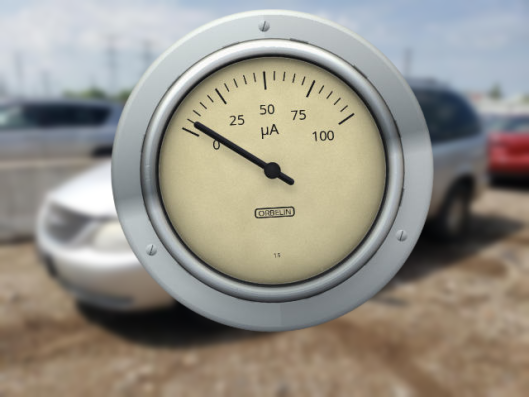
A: 5 µA
